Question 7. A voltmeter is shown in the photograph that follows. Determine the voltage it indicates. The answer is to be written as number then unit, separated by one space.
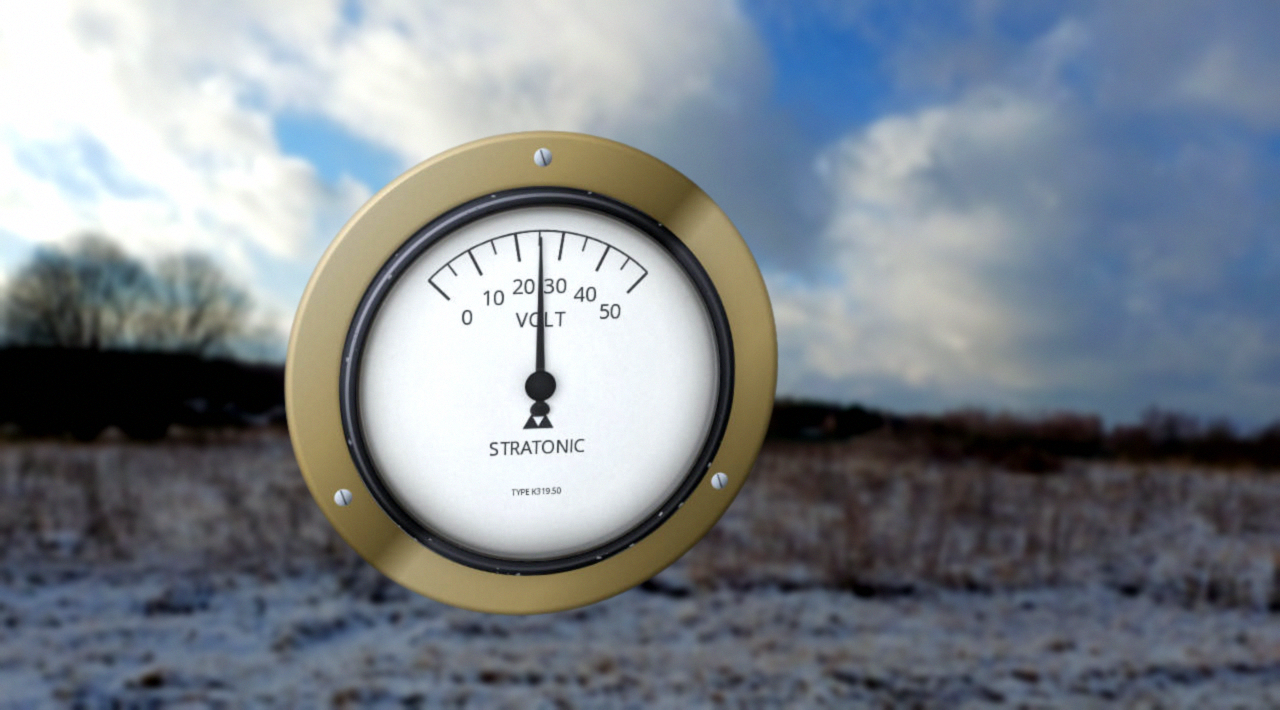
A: 25 V
